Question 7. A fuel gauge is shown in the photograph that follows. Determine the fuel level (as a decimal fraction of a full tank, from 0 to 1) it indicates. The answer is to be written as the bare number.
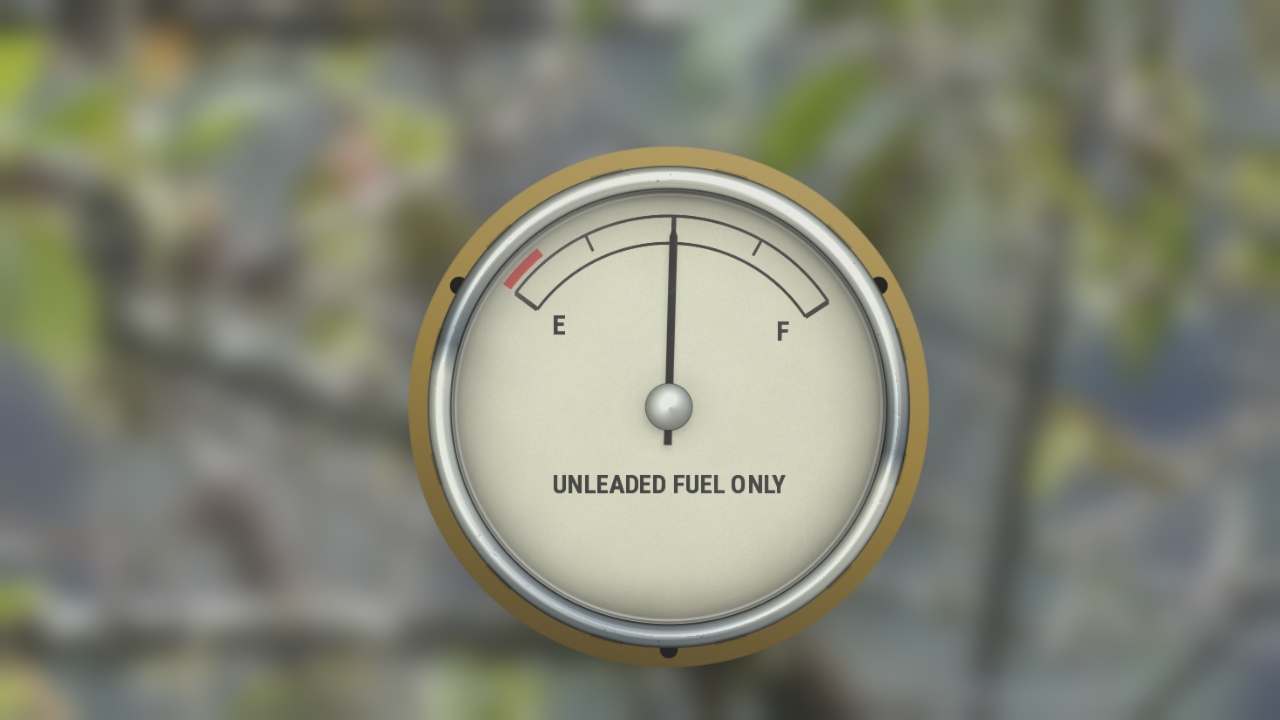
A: 0.5
